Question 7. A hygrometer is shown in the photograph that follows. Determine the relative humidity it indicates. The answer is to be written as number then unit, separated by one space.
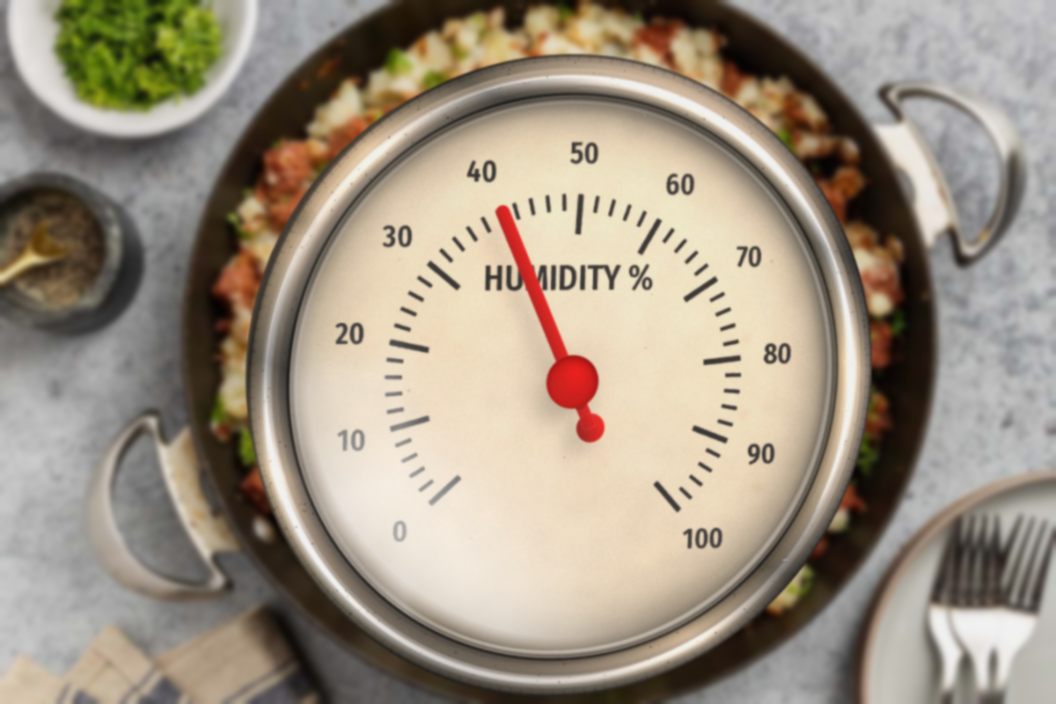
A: 40 %
